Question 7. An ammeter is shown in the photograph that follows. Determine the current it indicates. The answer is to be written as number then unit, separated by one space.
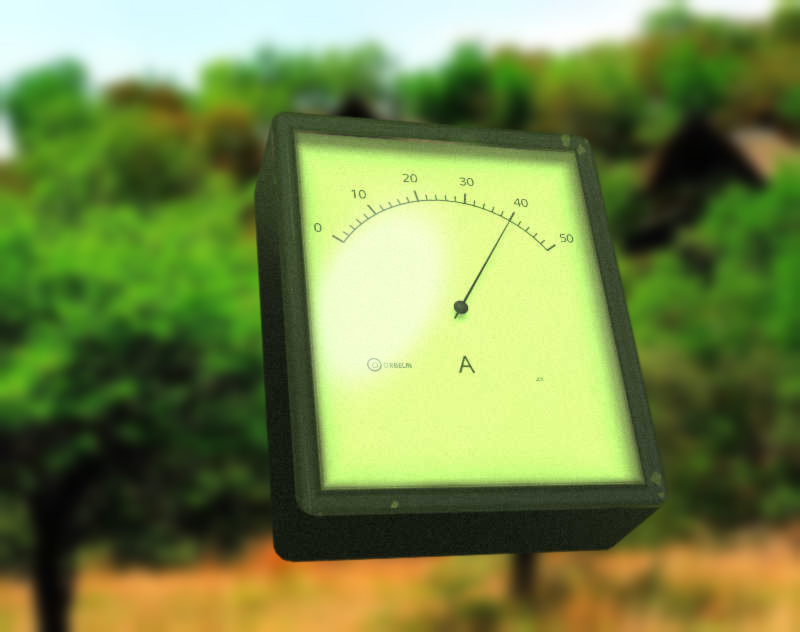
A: 40 A
